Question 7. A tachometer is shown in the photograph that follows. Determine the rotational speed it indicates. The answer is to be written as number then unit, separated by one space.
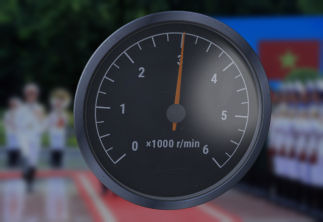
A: 3000 rpm
